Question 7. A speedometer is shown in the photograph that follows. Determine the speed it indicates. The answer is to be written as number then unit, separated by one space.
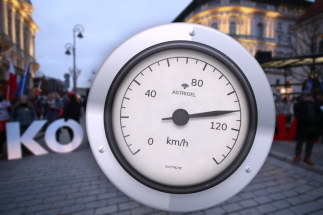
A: 110 km/h
